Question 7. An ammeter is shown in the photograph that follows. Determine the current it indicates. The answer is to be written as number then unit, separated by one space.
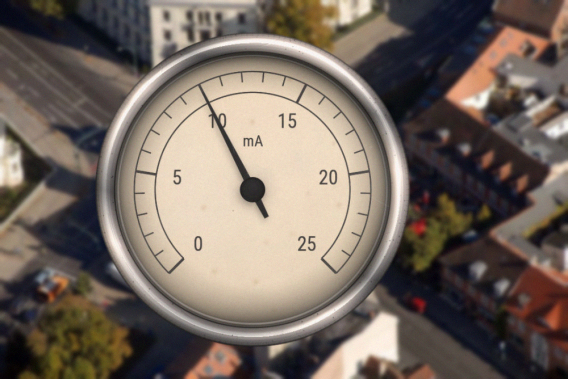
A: 10 mA
